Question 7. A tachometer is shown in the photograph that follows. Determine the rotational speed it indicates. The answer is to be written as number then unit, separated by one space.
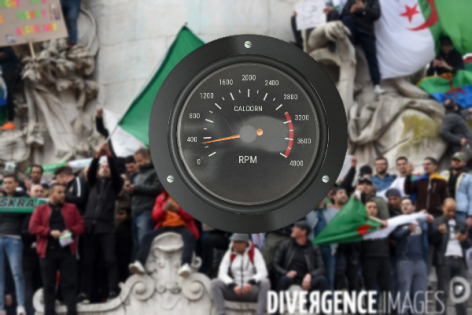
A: 300 rpm
